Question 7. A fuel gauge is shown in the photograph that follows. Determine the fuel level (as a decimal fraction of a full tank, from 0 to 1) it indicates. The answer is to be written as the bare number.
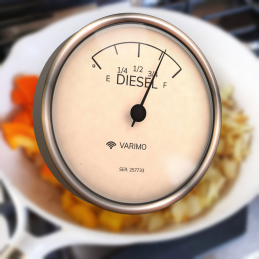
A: 0.75
